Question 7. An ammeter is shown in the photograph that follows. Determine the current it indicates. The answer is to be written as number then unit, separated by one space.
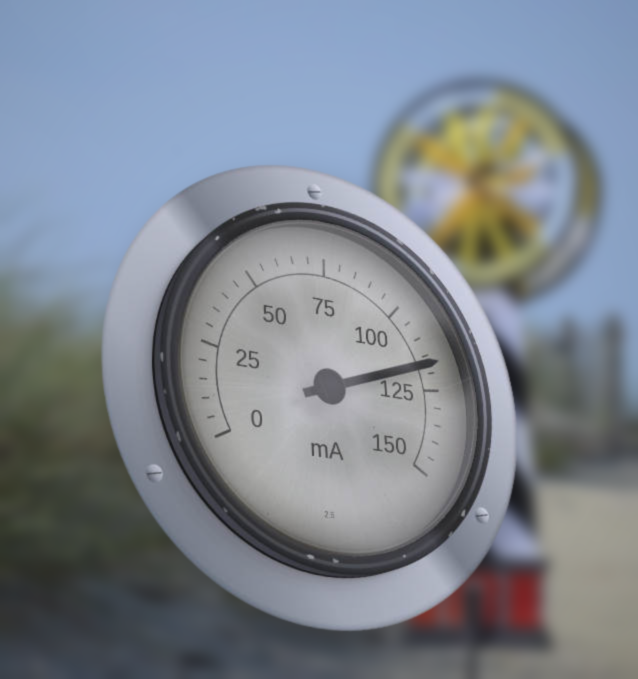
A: 117.5 mA
